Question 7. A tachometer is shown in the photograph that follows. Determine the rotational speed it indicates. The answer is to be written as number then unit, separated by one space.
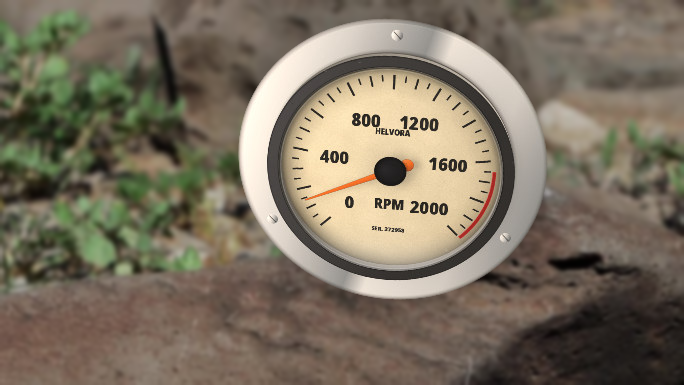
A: 150 rpm
